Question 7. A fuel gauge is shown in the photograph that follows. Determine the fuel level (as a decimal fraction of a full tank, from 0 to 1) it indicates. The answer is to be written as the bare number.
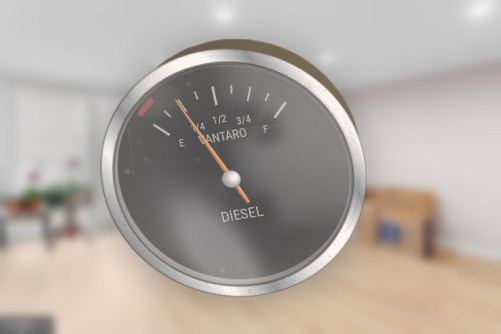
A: 0.25
